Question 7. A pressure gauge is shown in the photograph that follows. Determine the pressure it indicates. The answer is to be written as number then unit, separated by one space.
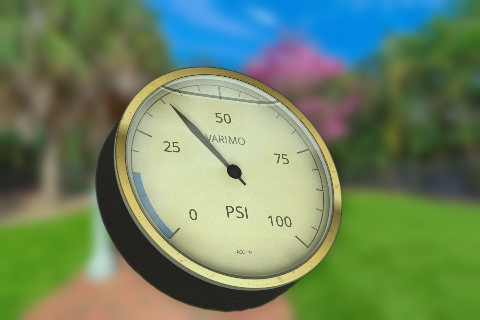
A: 35 psi
